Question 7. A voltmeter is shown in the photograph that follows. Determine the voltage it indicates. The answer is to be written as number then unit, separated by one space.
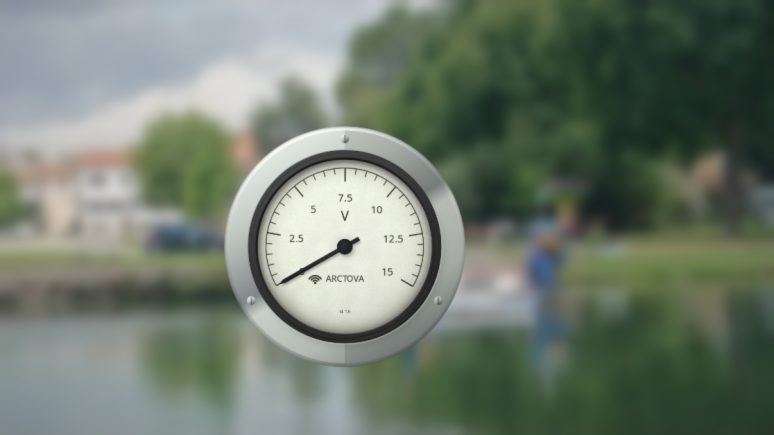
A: 0 V
